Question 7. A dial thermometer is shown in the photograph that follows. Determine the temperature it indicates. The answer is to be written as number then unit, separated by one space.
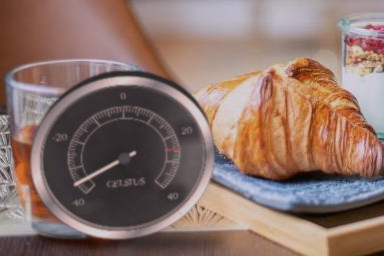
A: -35 °C
